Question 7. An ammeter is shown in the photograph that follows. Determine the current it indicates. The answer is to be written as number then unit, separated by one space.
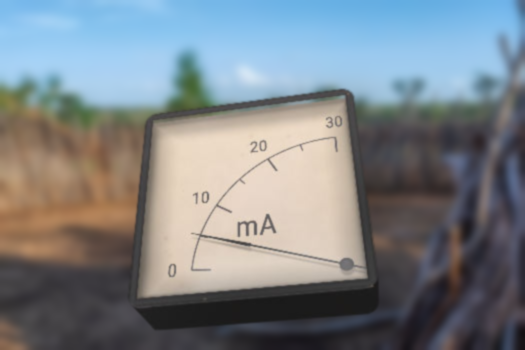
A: 5 mA
